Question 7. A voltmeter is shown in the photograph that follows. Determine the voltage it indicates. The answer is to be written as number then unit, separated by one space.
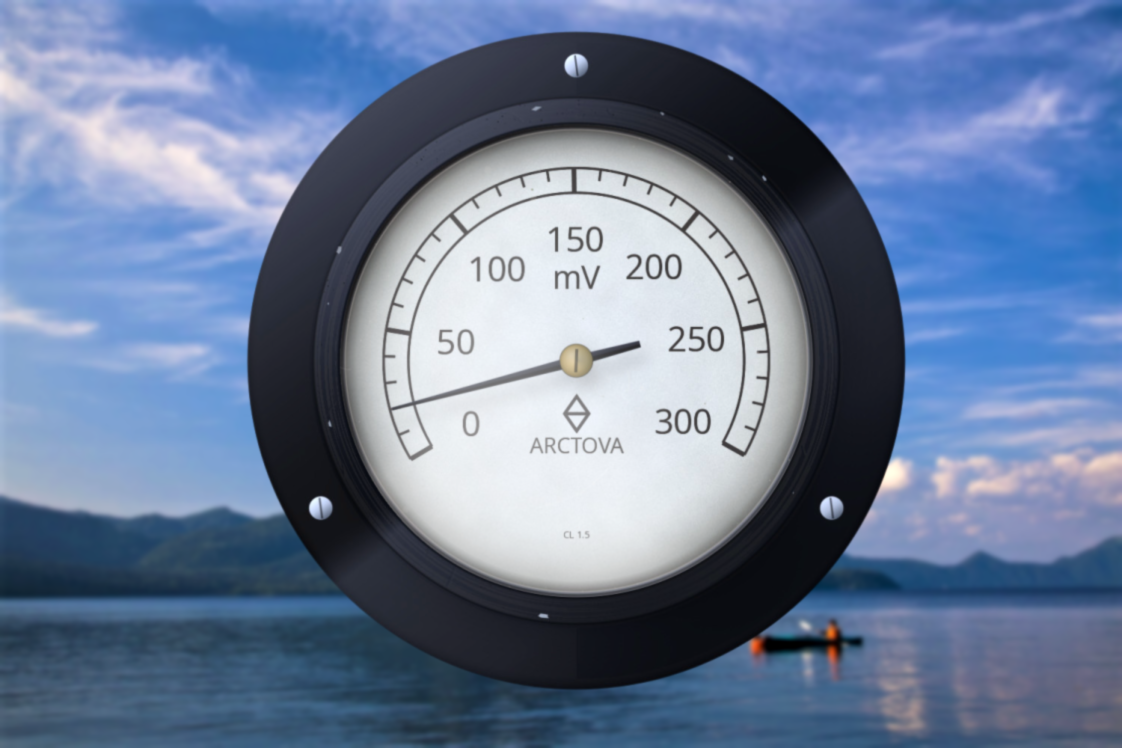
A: 20 mV
